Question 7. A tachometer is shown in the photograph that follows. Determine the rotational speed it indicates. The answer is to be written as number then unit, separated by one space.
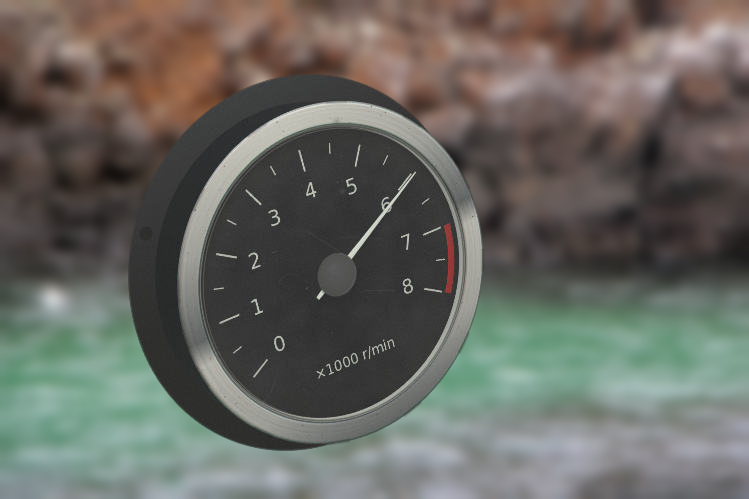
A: 6000 rpm
